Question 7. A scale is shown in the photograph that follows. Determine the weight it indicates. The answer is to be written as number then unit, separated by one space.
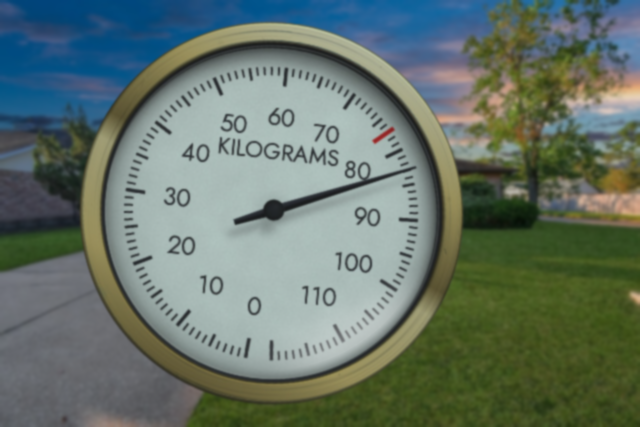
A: 83 kg
